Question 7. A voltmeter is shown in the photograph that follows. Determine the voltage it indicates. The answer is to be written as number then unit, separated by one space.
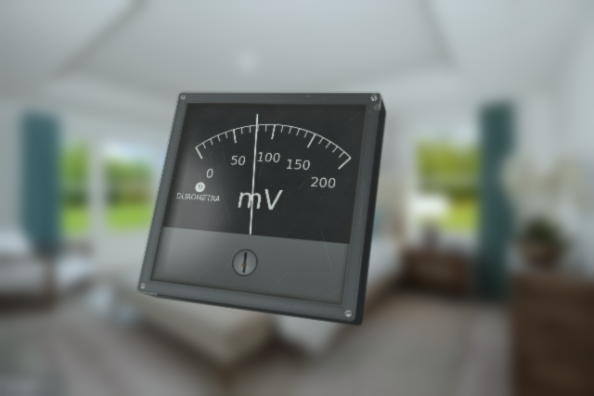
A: 80 mV
